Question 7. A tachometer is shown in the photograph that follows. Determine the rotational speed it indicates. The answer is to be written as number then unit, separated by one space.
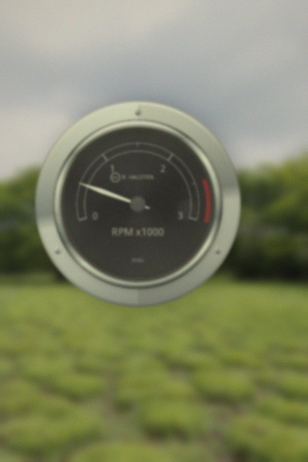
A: 500 rpm
